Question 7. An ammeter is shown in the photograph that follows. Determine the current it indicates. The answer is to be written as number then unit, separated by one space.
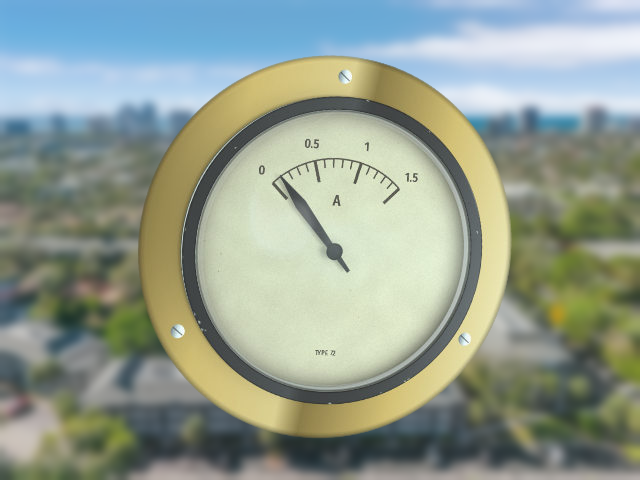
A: 0.1 A
